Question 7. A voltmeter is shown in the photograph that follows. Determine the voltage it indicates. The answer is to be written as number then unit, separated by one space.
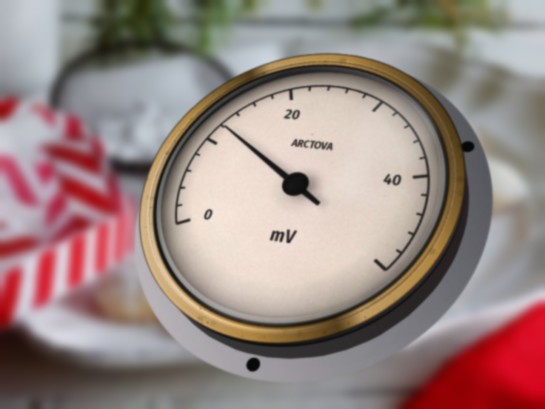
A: 12 mV
